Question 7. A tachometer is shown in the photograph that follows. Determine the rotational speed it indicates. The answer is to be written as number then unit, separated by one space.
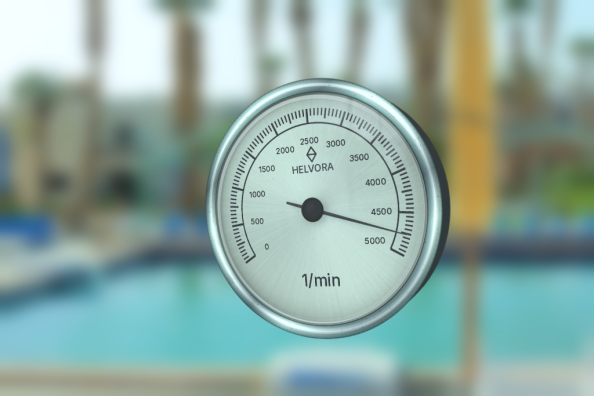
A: 4750 rpm
